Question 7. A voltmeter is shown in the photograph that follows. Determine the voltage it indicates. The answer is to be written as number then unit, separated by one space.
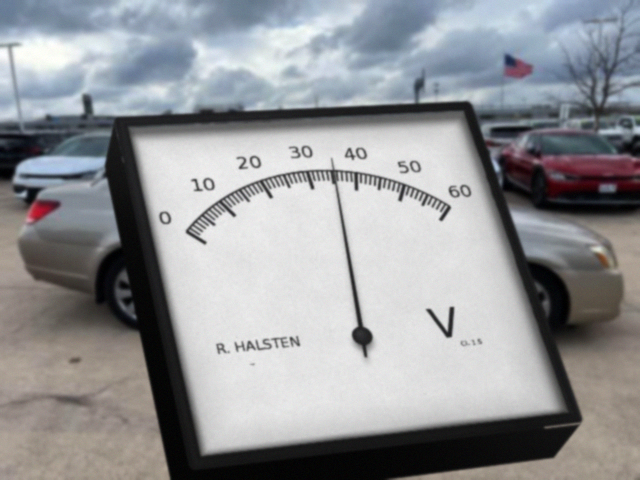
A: 35 V
